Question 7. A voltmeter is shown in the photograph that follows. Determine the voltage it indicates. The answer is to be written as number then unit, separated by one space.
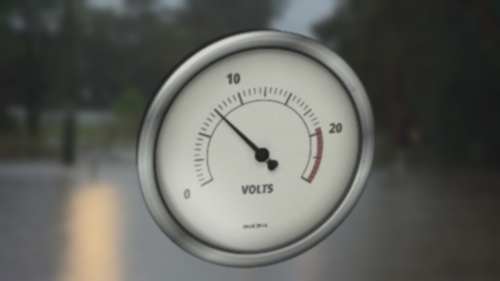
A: 7.5 V
